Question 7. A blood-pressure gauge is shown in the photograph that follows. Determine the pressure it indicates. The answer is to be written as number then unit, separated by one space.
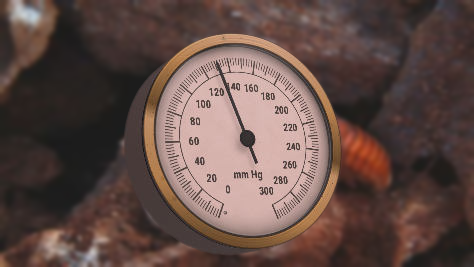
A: 130 mmHg
